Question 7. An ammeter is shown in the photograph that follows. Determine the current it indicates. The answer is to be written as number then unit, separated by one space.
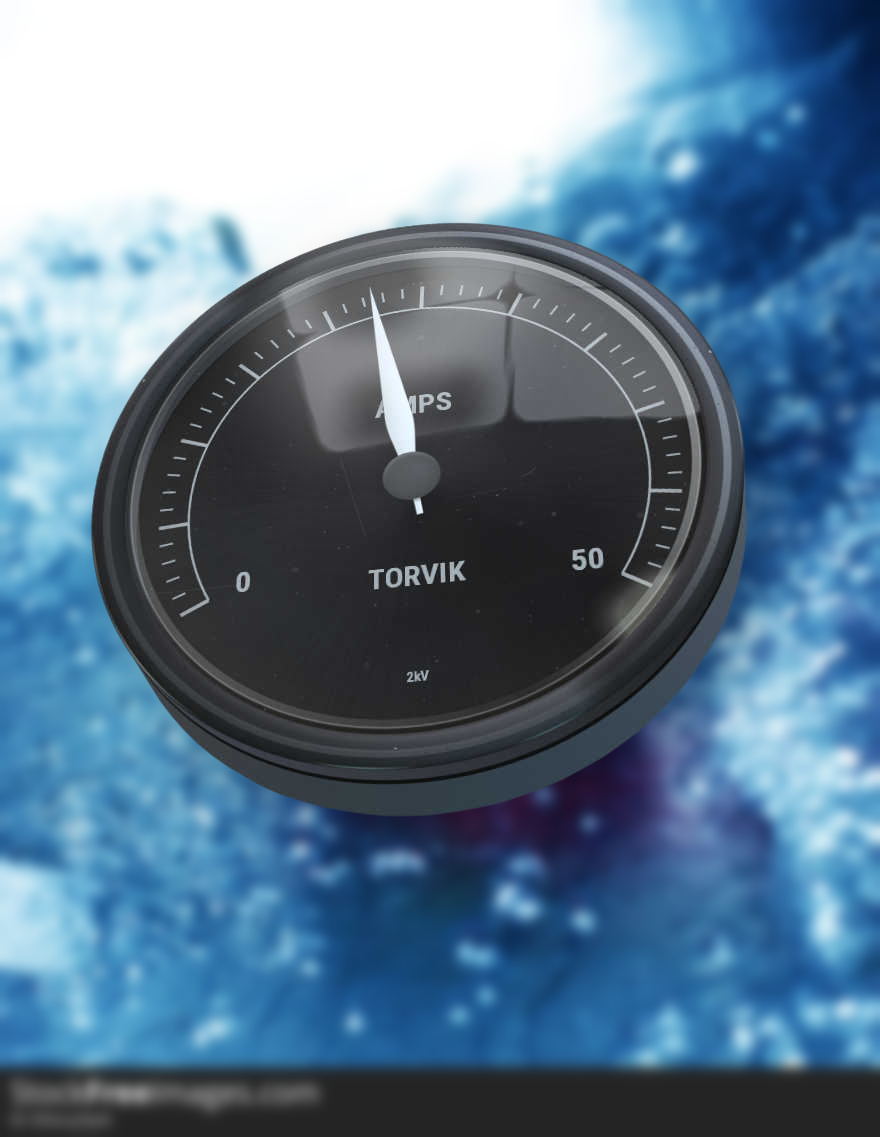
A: 22.5 A
